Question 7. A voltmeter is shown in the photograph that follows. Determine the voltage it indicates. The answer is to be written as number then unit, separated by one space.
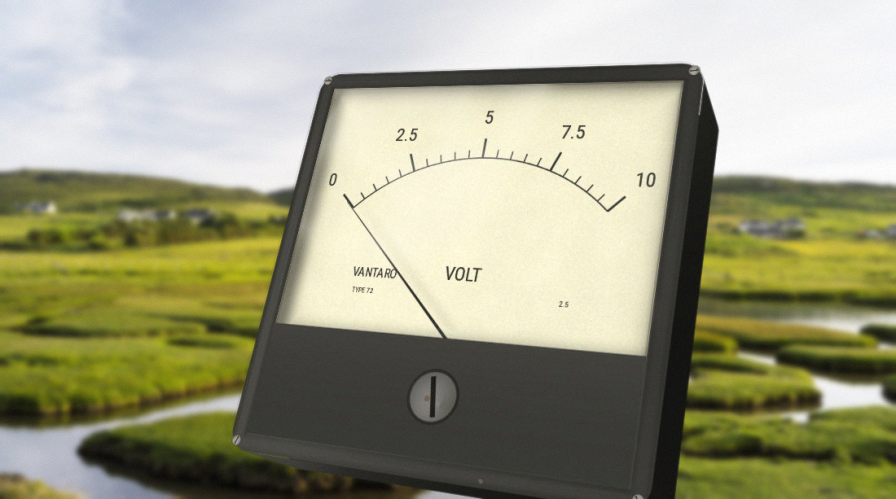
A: 0 V
